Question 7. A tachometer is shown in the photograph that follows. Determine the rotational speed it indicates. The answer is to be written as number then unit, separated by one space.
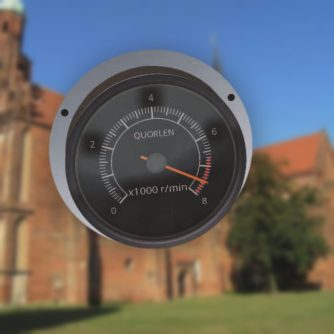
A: 7500 rpm
